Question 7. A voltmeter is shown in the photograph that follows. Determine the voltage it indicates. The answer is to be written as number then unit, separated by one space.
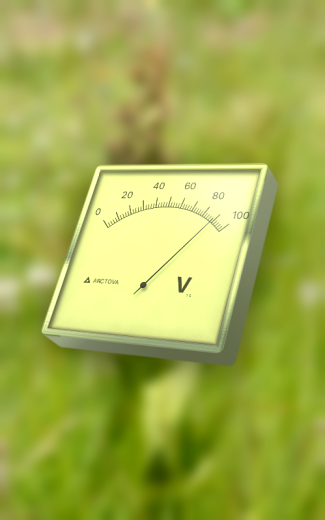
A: 90 V
